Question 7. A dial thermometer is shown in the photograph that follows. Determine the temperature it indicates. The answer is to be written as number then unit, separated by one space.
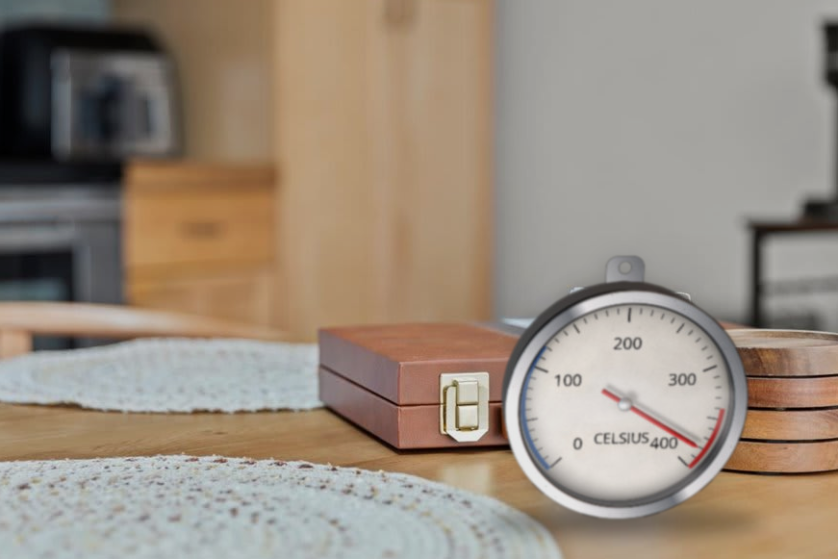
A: 380 °C
